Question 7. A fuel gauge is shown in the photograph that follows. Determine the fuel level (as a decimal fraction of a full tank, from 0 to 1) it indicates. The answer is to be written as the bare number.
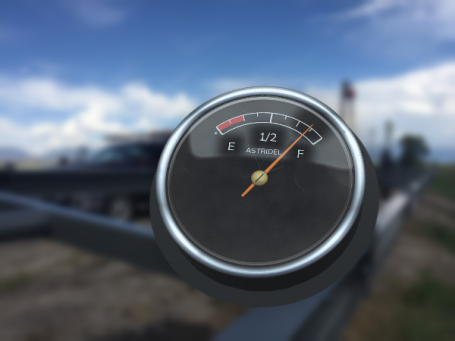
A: 0.875
